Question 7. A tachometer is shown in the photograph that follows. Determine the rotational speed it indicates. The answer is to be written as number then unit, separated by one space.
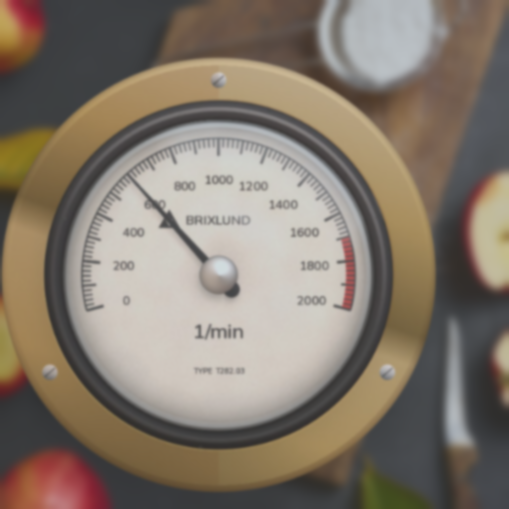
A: 600 rpm
